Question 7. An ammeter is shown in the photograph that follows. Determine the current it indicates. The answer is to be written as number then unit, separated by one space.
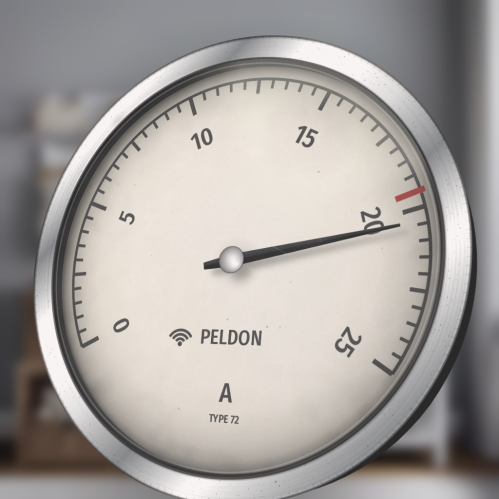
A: 20.5 A
